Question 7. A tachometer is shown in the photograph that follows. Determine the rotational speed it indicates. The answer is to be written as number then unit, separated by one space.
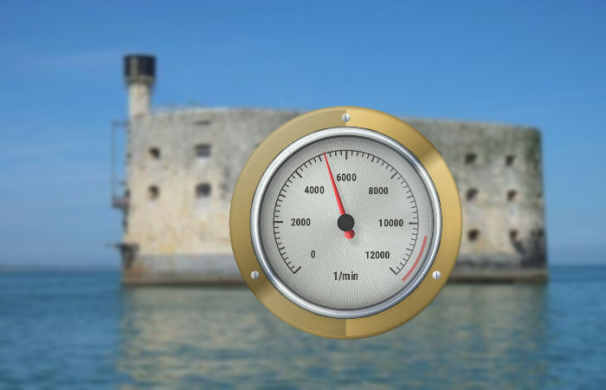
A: 5200 rpm
